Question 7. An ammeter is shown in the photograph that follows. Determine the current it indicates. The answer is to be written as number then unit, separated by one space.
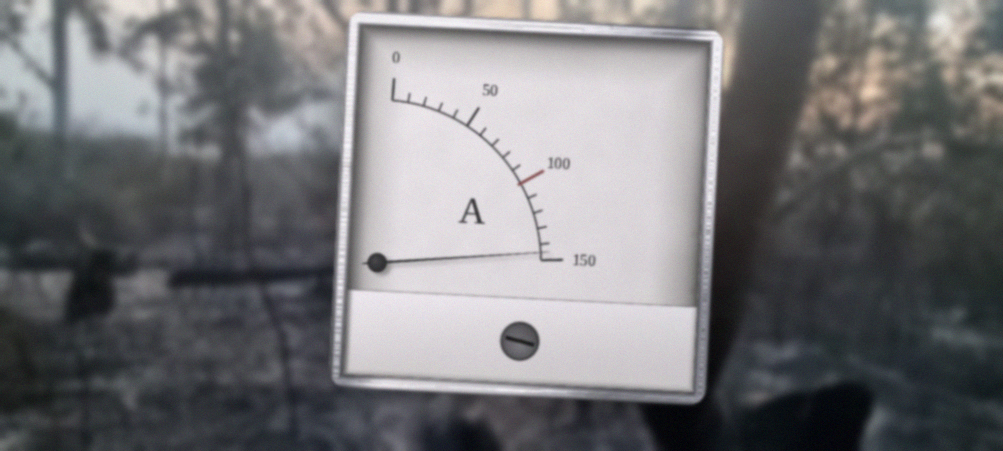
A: 145 A
